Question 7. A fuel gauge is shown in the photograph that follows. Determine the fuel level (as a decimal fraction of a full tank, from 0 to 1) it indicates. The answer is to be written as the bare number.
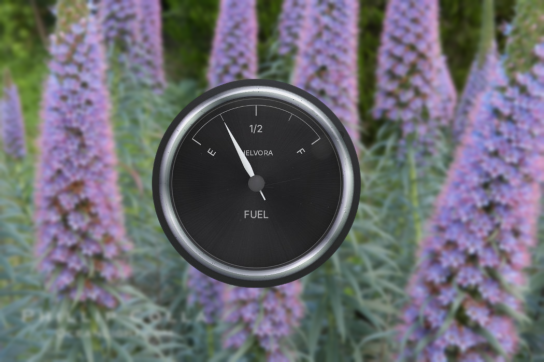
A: 0.25
